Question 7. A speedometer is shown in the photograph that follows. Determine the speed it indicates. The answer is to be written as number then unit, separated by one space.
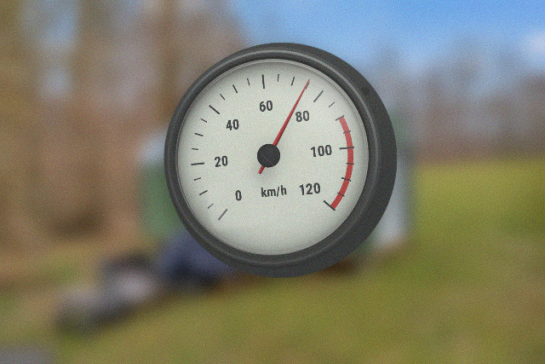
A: 75 km/h
